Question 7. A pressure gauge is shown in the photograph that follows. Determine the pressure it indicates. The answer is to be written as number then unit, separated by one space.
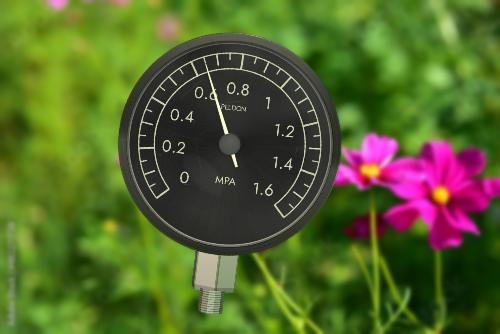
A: 0.65 MPa
